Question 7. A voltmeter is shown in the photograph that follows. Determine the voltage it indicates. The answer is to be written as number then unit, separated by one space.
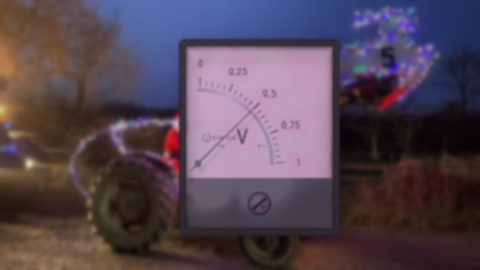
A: 0.5 V
